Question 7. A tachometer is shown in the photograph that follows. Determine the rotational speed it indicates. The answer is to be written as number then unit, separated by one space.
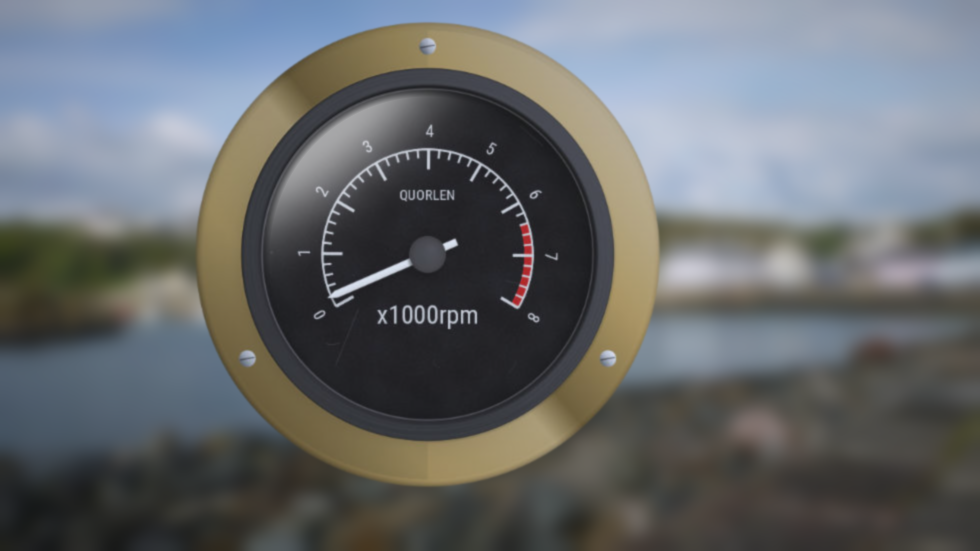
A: 200 rpm
